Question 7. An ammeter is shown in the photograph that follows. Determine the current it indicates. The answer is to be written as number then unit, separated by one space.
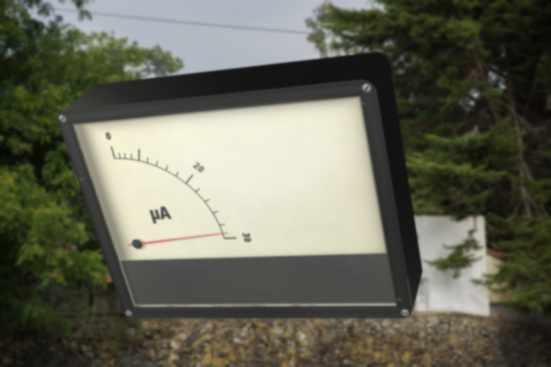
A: 29 µA
